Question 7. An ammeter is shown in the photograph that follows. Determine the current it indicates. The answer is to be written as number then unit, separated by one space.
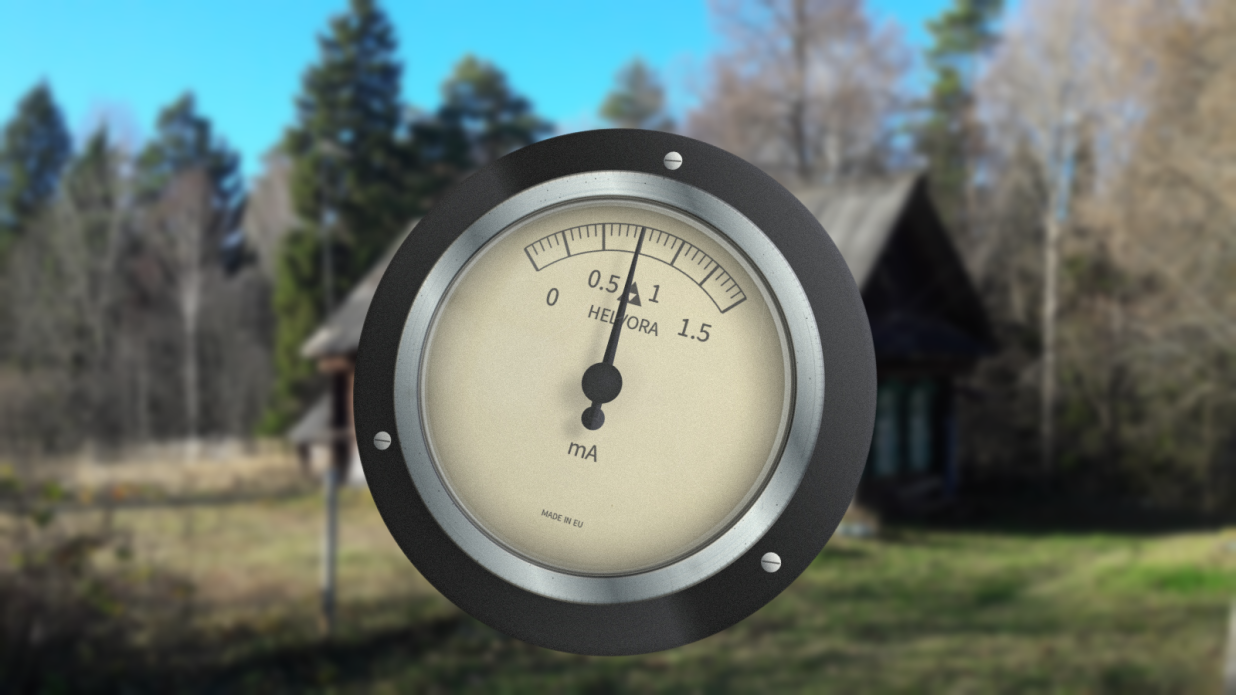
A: 0.75 mA
